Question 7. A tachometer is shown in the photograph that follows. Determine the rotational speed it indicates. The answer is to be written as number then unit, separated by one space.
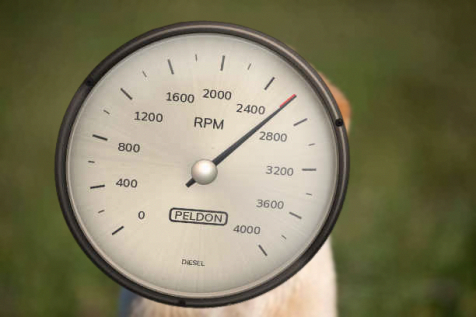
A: 2600 rpm
